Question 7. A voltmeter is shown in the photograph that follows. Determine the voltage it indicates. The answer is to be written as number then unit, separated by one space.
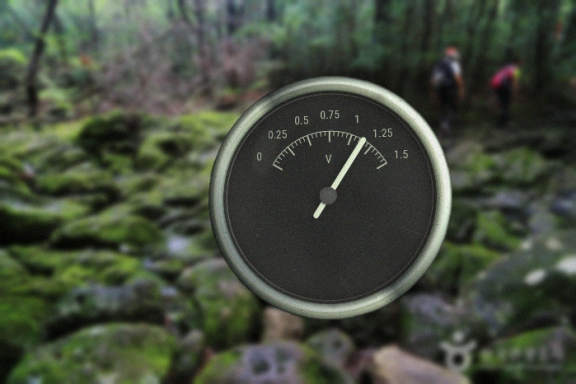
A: 1.15 V
